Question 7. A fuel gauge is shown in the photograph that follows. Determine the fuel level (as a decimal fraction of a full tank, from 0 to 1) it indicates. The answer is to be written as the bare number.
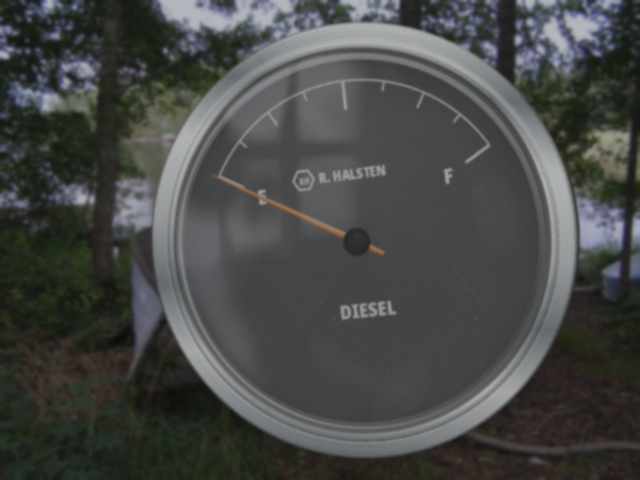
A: 0
